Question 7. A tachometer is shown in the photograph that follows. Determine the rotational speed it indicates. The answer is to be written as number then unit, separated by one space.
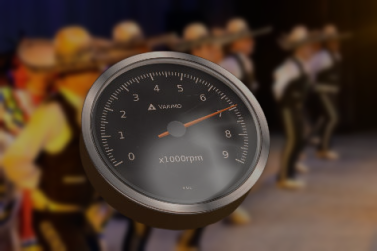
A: 7000 rpm
